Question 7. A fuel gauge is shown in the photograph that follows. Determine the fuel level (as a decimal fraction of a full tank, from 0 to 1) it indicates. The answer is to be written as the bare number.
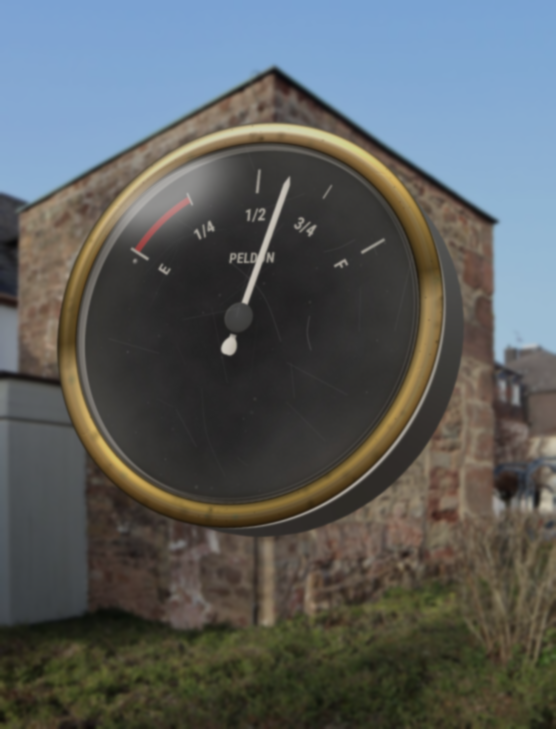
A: 0.625
